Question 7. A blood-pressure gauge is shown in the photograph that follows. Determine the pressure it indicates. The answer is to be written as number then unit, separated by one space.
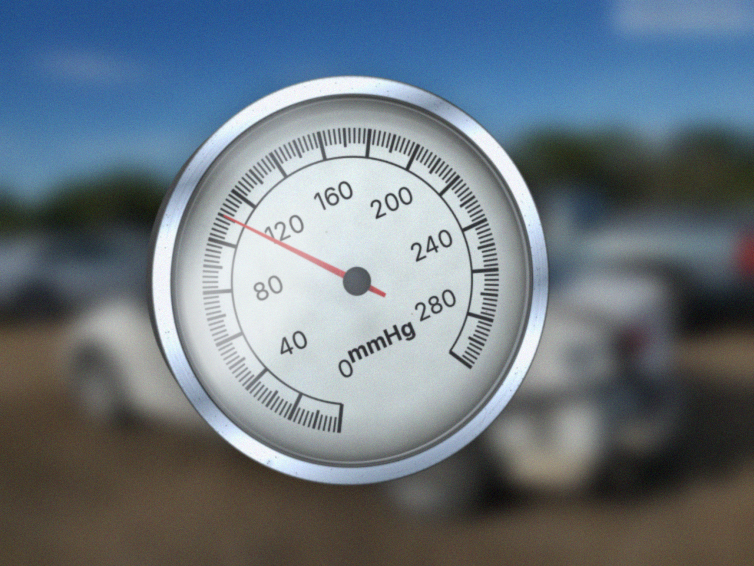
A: 110 mmHg
